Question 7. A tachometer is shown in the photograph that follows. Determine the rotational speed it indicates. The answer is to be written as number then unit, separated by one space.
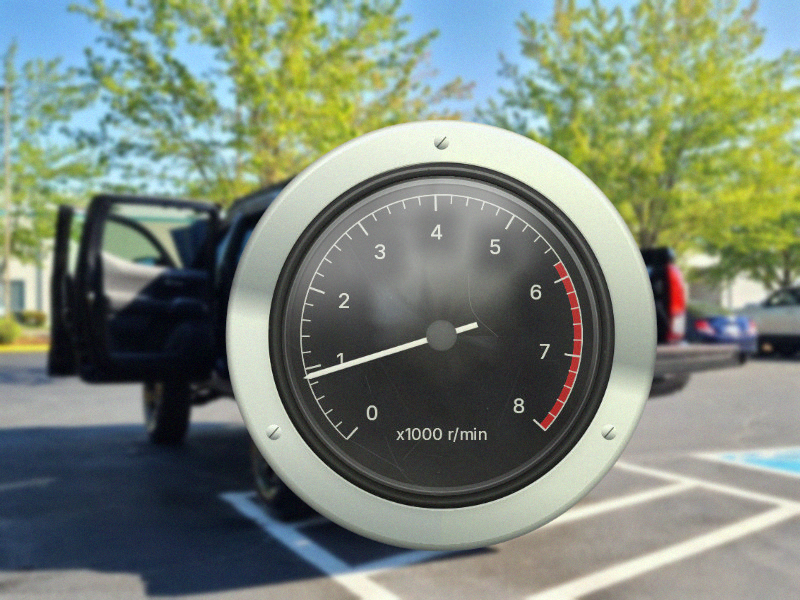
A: 900 rpm
